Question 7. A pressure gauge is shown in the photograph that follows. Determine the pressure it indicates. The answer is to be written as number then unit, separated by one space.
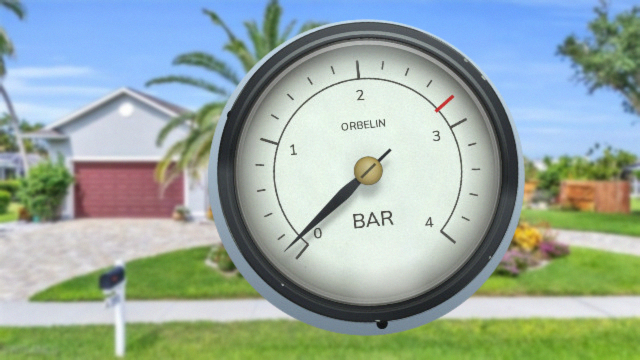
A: 0.1 bar
